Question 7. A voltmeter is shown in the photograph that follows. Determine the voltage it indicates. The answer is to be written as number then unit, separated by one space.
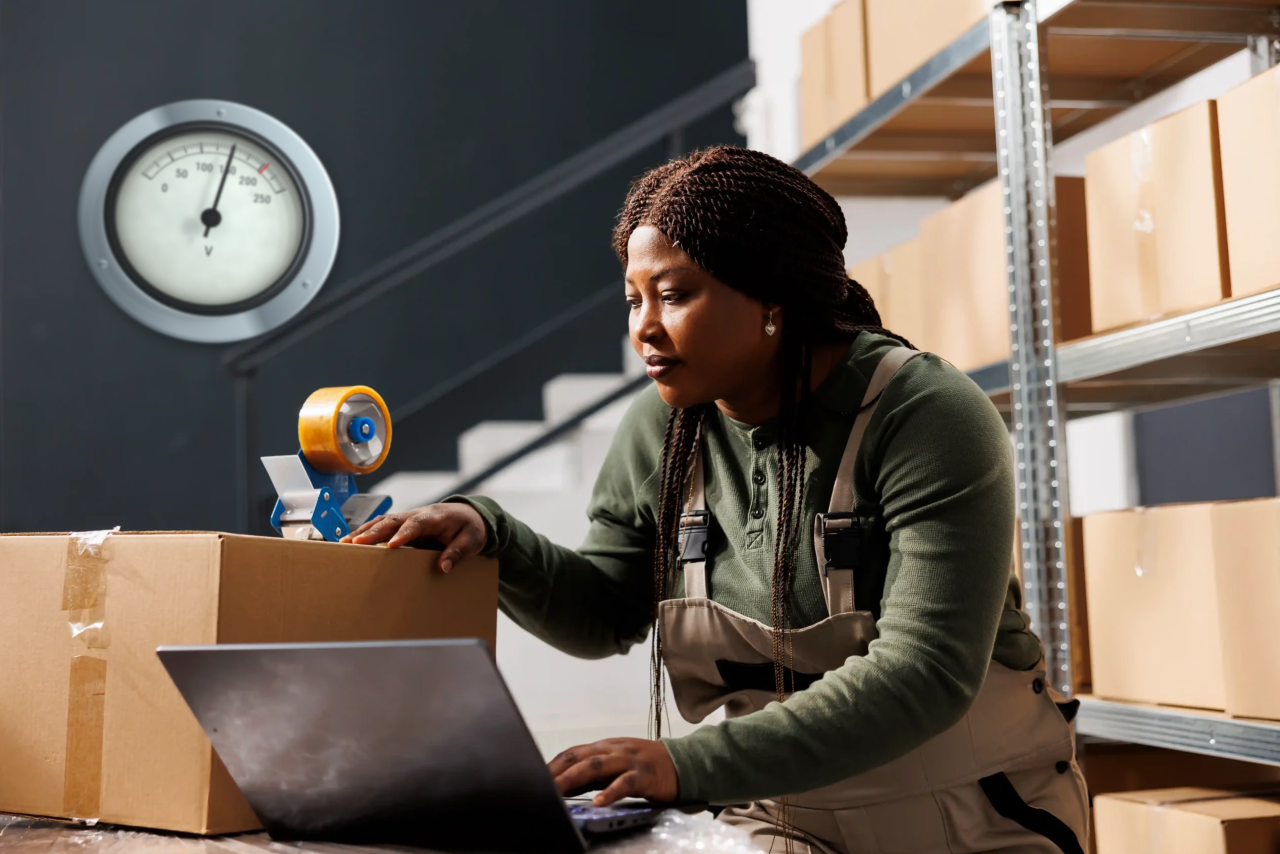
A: 150 V
